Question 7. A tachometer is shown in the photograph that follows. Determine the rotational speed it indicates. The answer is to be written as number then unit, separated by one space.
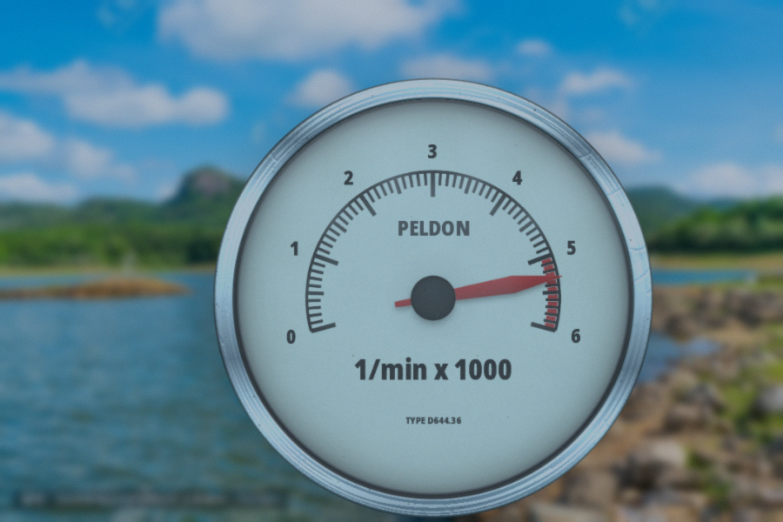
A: 5300 rpm
